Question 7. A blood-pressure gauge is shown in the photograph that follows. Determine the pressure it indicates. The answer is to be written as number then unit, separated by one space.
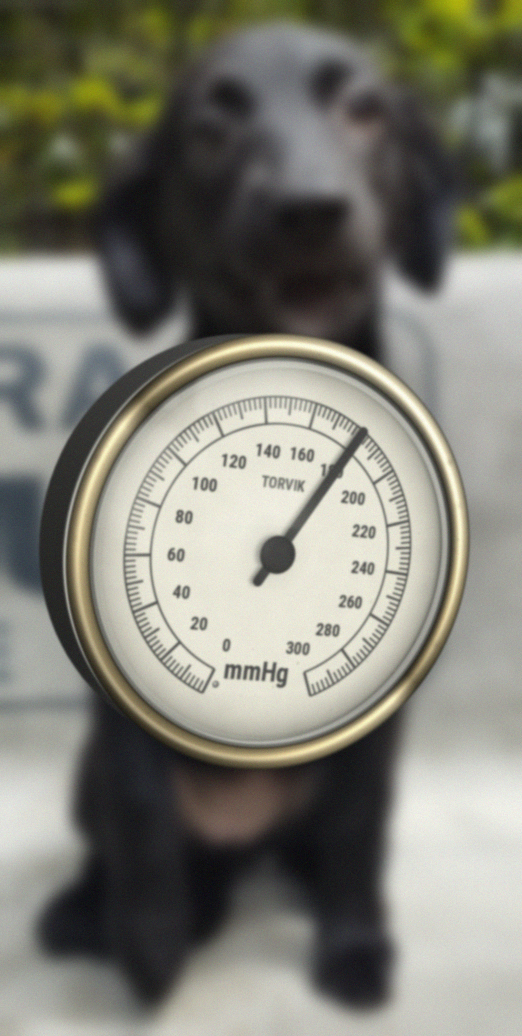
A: 180 mmHg
